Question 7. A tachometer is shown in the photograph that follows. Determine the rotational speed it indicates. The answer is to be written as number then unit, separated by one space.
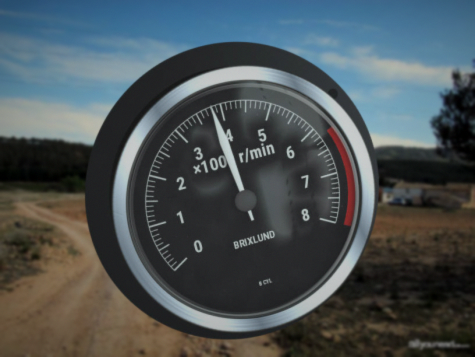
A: 3800 rpm
